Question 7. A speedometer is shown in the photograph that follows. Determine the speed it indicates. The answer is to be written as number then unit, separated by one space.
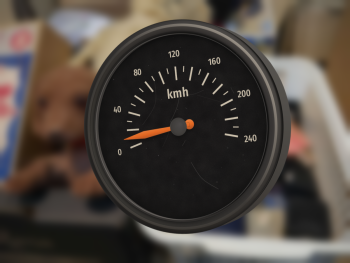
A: 10 km/h
